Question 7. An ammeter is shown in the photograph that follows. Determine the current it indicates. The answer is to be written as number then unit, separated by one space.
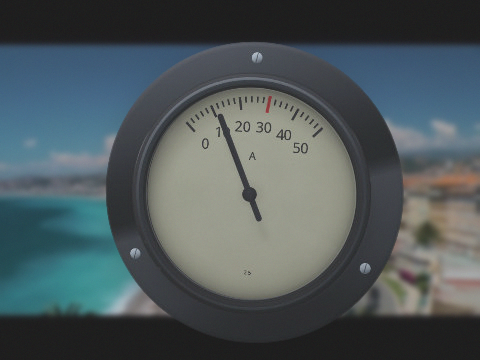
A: 12 A
